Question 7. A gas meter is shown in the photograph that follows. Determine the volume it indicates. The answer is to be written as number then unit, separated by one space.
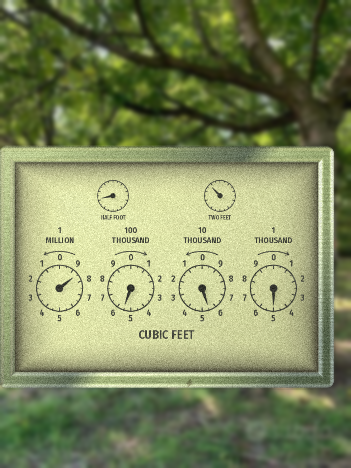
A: 855500 ft³
